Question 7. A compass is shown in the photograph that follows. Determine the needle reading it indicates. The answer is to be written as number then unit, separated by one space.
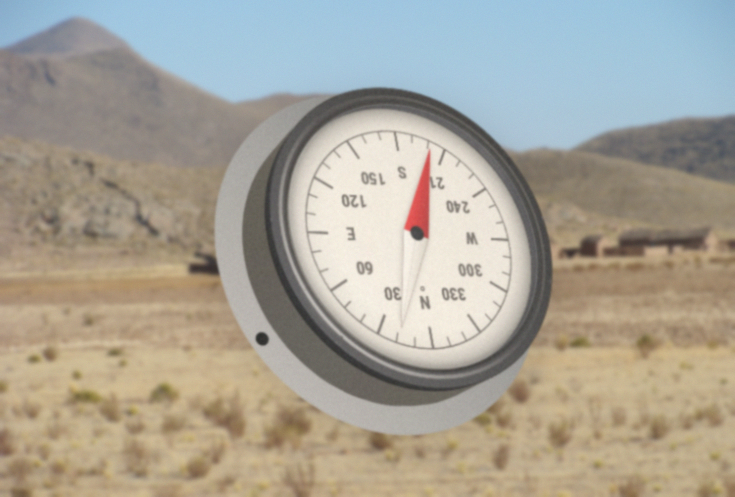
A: 200 °
